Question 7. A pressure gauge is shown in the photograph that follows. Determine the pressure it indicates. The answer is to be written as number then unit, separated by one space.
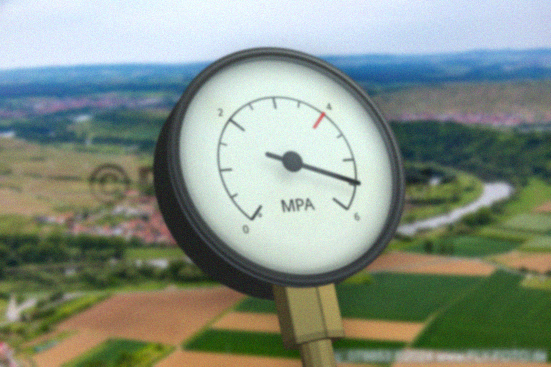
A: 5.5 MPa
